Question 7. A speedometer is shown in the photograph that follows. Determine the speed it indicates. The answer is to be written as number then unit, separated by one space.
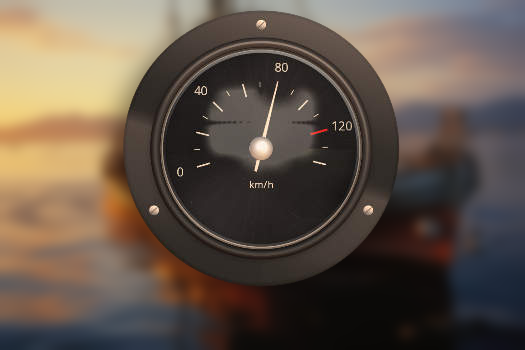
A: 80 km/h
